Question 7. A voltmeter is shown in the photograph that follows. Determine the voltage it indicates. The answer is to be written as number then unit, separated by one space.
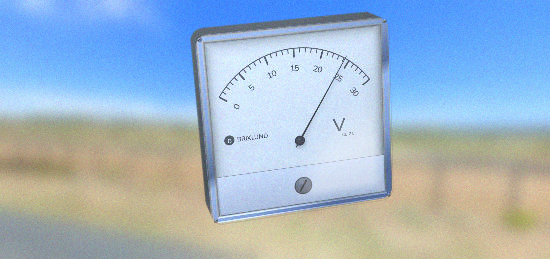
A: 24 V
